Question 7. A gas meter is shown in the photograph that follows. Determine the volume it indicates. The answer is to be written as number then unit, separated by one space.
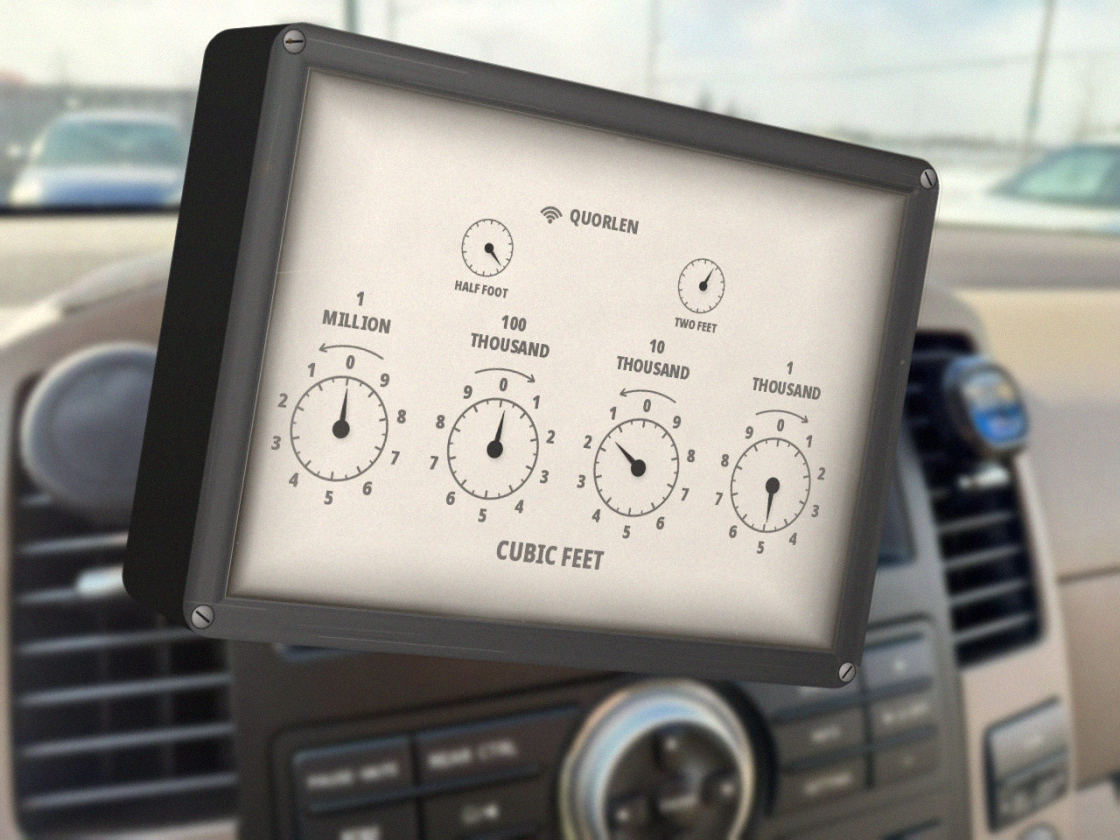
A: 1500 ft³
